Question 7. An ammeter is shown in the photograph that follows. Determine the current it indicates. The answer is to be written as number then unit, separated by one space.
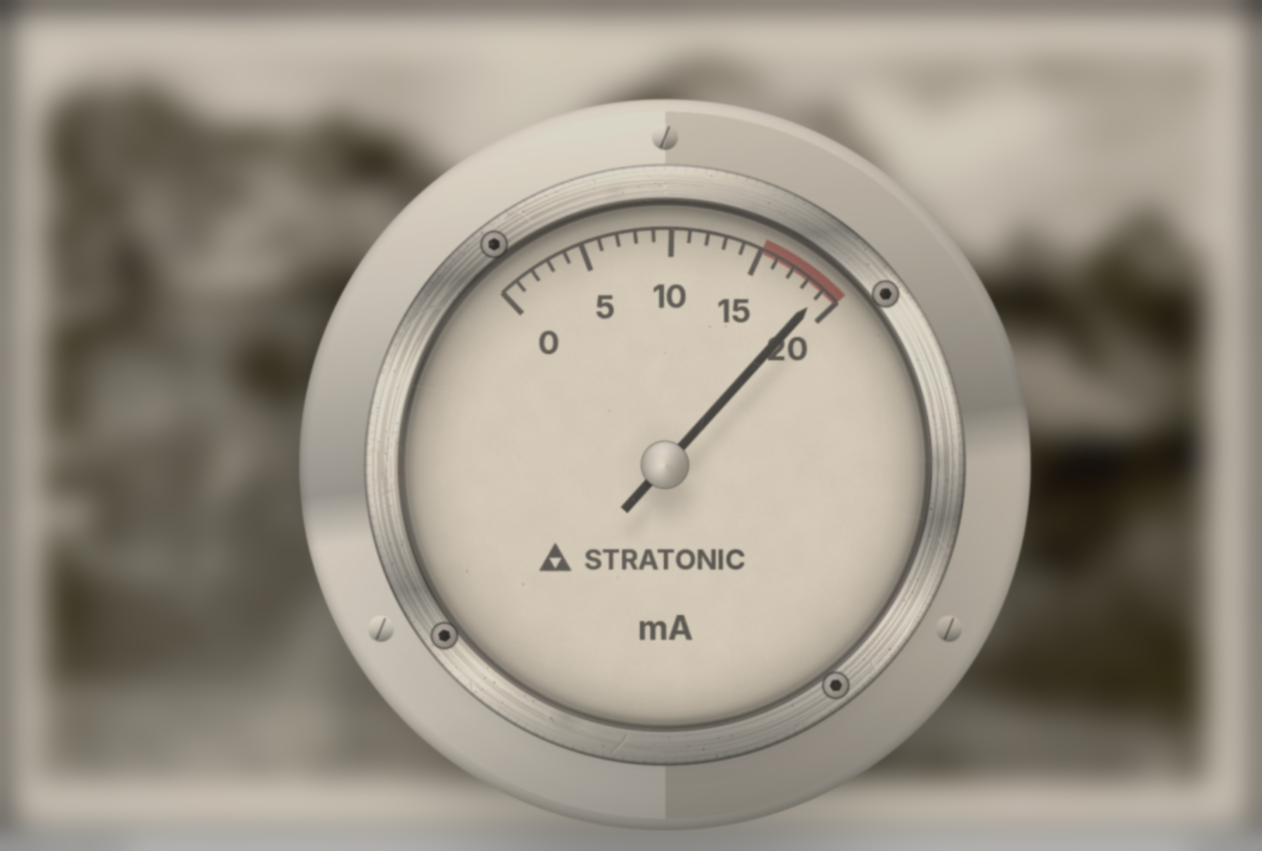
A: 19 mA
